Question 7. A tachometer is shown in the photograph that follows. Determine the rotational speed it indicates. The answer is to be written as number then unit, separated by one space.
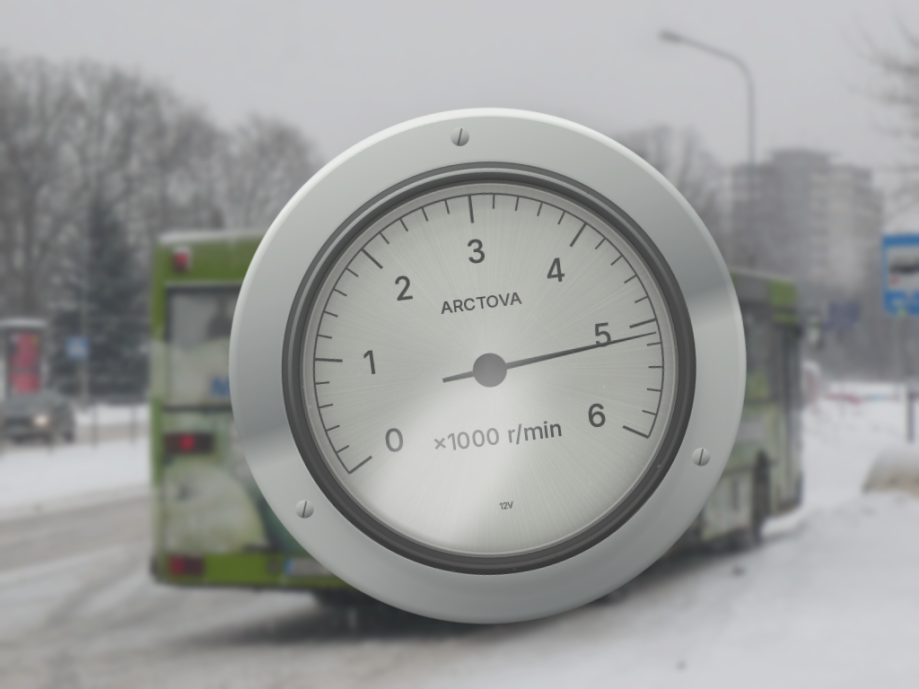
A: 5100 rpm
